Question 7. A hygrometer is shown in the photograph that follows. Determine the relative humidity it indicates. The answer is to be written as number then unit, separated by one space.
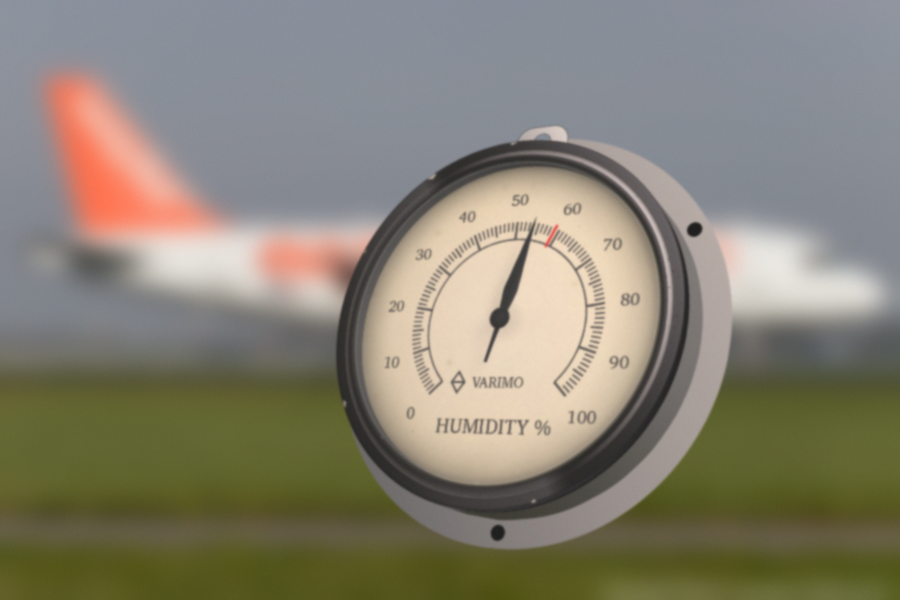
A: 55 %
